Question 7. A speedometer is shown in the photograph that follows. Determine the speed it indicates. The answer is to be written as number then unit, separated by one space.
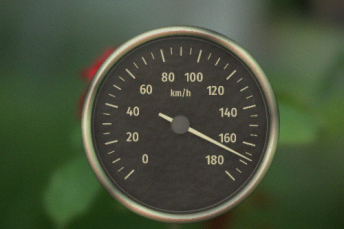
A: 167.5 km/h
